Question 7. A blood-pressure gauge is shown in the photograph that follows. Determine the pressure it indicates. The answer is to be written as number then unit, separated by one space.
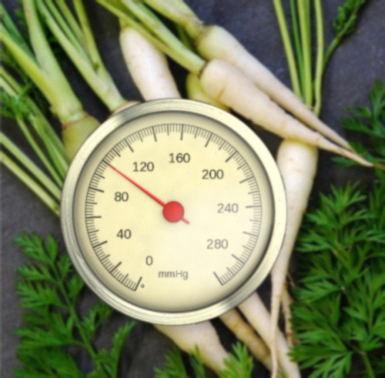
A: 100 mmHg
